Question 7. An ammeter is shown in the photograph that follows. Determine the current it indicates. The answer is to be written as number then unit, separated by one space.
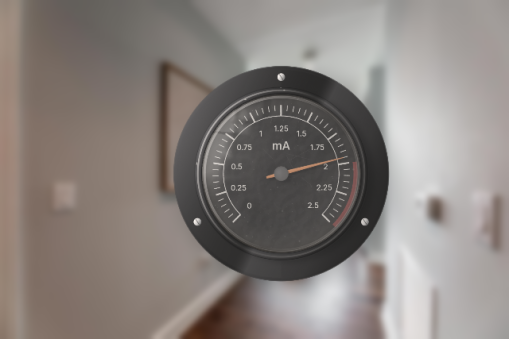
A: 1.95 mA
